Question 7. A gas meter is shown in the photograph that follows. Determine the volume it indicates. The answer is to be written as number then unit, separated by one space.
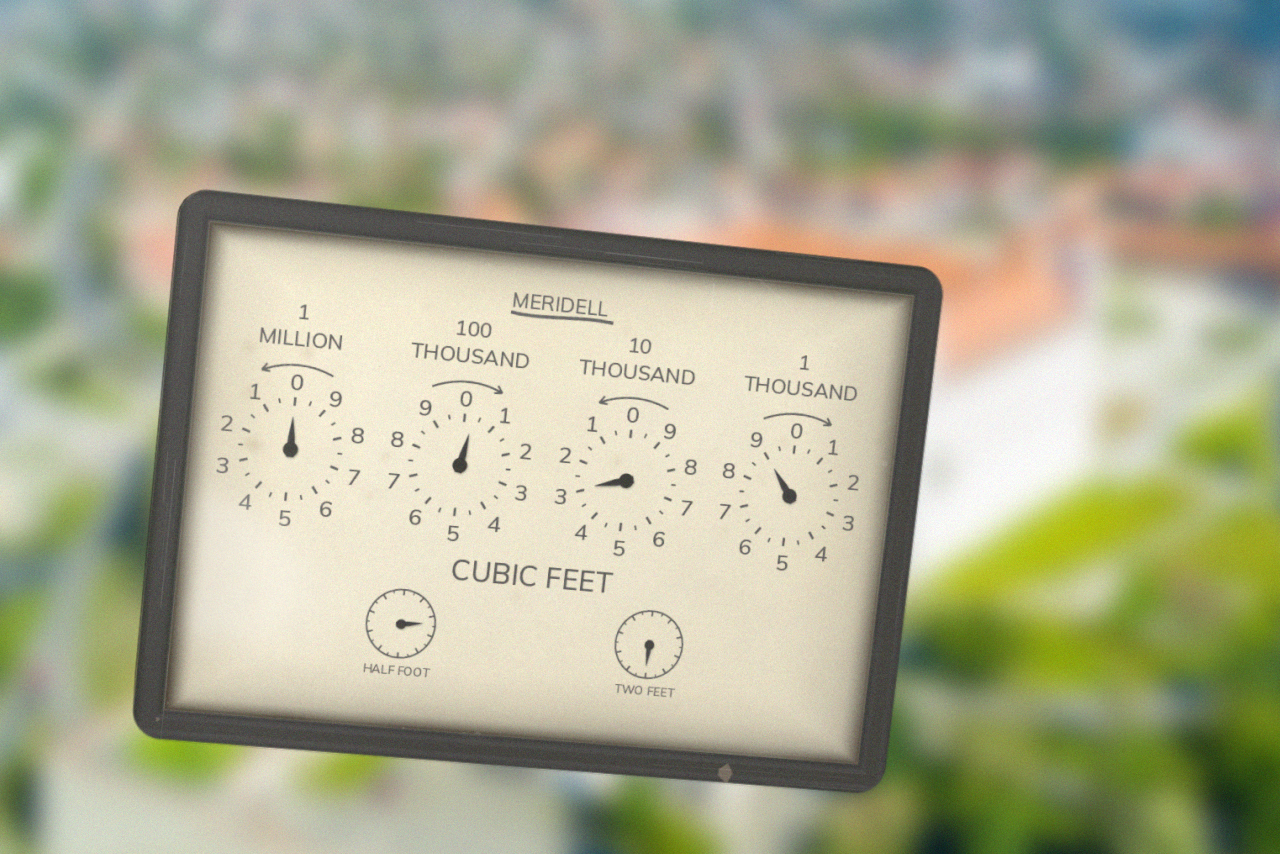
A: 2900 ft³
